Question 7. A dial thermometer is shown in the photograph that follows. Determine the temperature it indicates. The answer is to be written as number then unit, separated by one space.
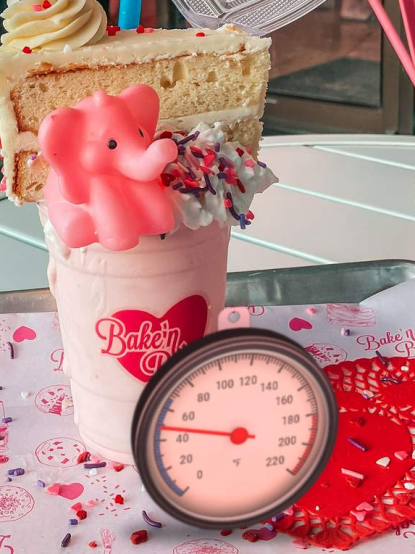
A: 50 °F
